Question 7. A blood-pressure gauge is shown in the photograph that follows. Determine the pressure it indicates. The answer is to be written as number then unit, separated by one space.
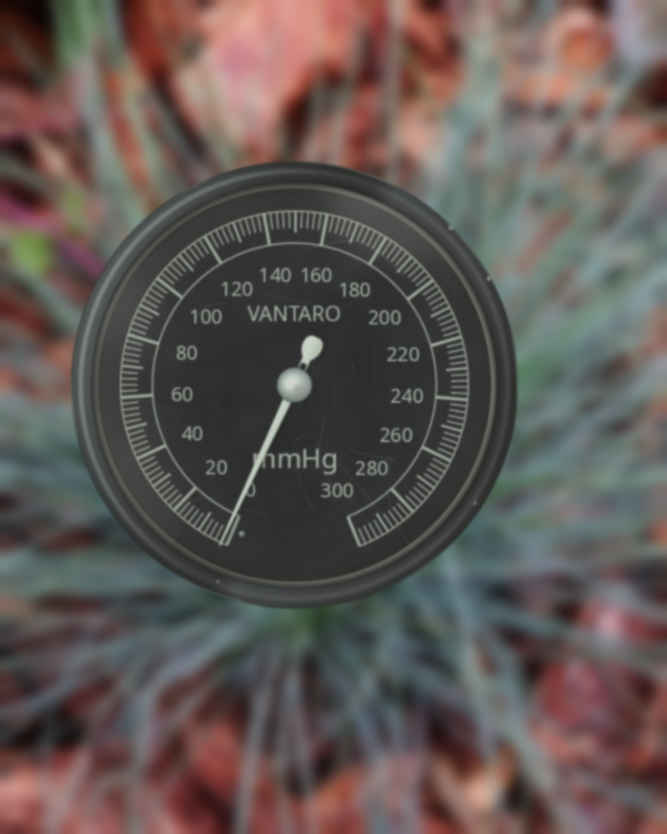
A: 2 mmHg
